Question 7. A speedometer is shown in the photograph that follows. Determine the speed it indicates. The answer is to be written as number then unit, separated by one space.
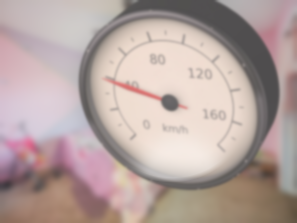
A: 40 km/h
